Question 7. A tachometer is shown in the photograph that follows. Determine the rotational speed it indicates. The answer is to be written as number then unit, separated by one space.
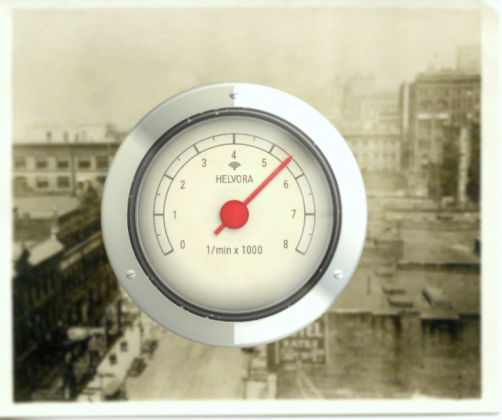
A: 5500 rpm
